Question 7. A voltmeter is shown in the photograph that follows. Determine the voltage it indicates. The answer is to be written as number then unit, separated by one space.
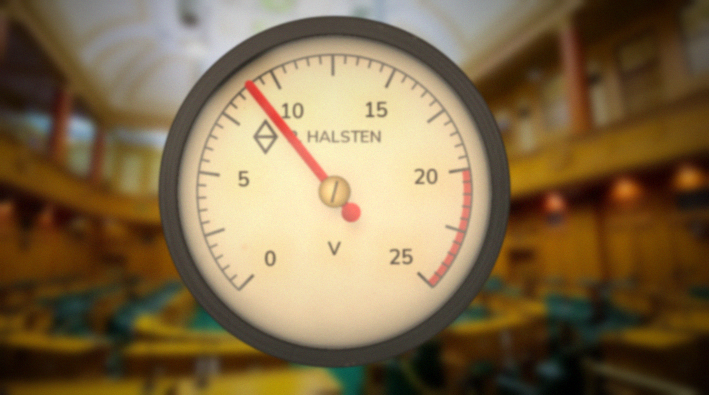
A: 9 V
